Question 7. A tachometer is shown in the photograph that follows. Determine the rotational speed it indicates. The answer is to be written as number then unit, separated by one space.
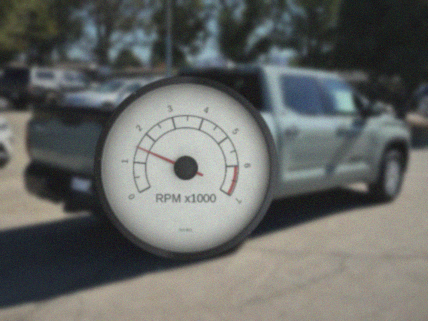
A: 1500 rpm
